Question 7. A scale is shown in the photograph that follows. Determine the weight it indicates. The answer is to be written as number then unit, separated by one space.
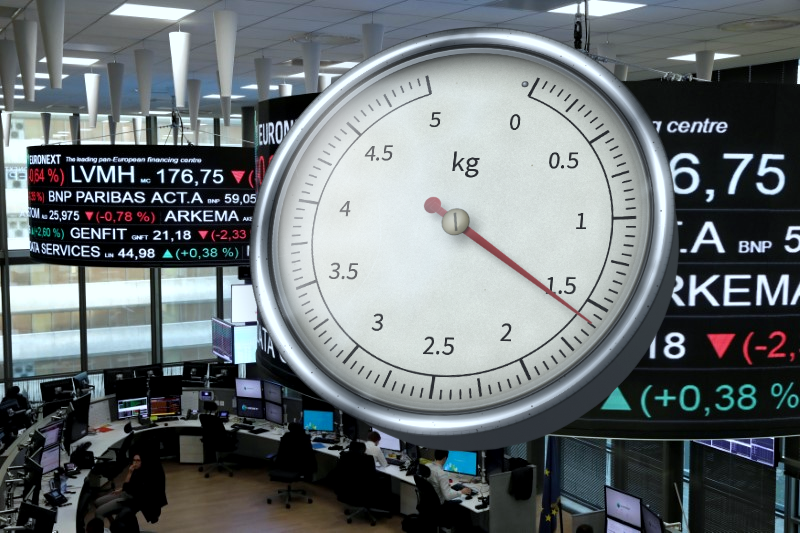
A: 1.6 kg
